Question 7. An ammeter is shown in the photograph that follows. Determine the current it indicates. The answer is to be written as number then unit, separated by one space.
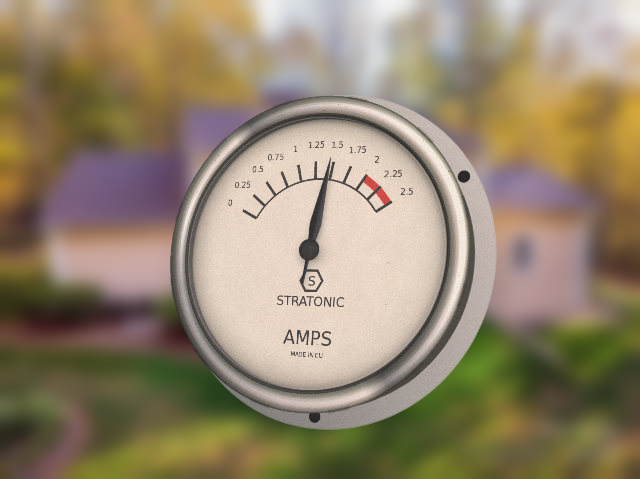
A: 1.5 A
